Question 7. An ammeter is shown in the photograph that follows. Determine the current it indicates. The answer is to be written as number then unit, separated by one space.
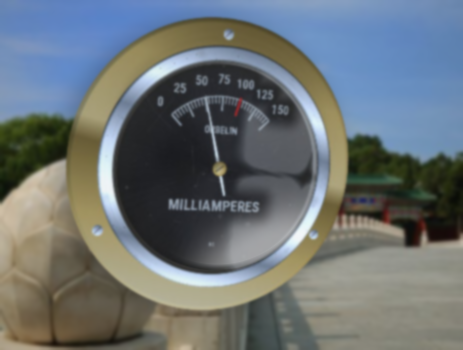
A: 50 mA
